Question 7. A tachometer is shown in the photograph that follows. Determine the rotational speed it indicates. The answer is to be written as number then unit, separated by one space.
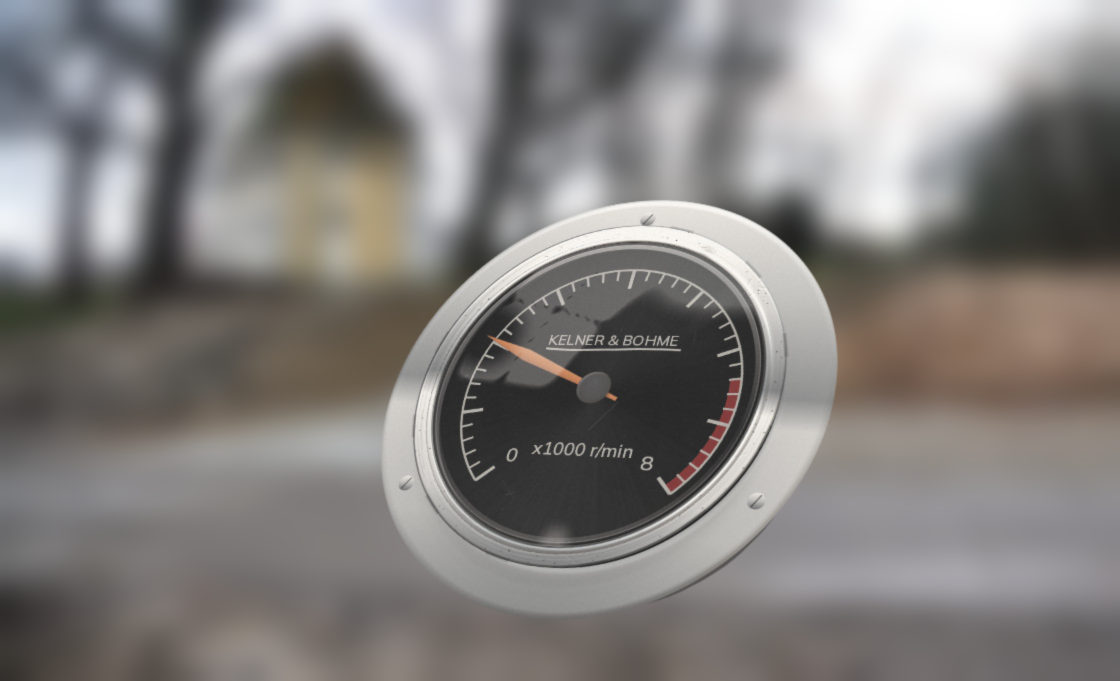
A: 2000 rpm
